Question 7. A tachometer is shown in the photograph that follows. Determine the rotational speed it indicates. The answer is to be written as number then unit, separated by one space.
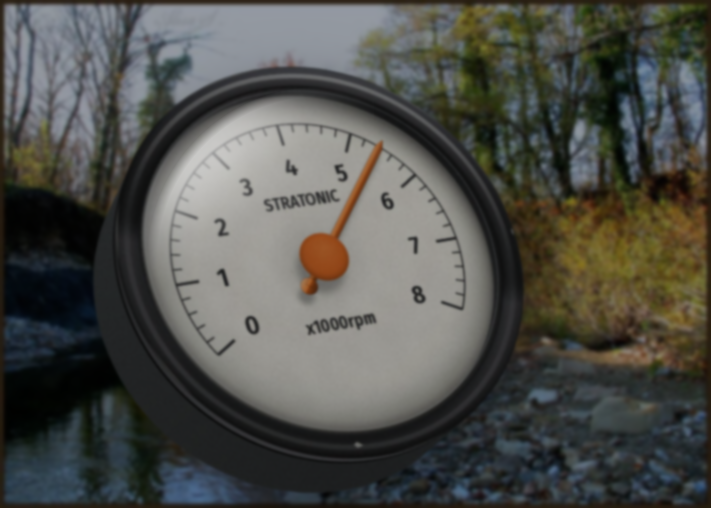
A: 5400 rpm
